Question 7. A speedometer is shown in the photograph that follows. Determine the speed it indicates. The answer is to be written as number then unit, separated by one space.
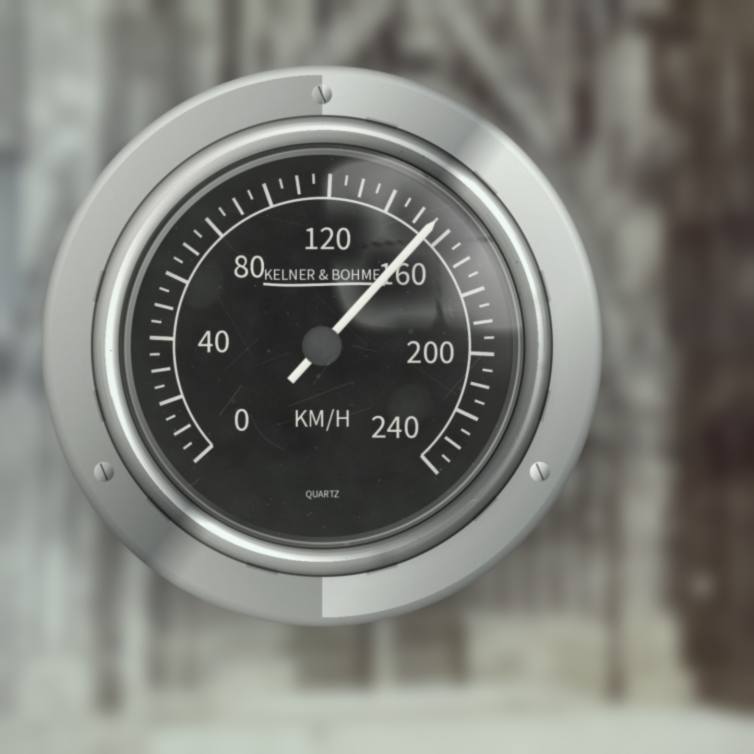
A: 155 km/h
